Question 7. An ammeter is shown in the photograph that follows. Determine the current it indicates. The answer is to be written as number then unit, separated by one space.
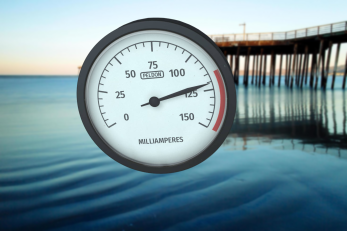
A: 120 mA
